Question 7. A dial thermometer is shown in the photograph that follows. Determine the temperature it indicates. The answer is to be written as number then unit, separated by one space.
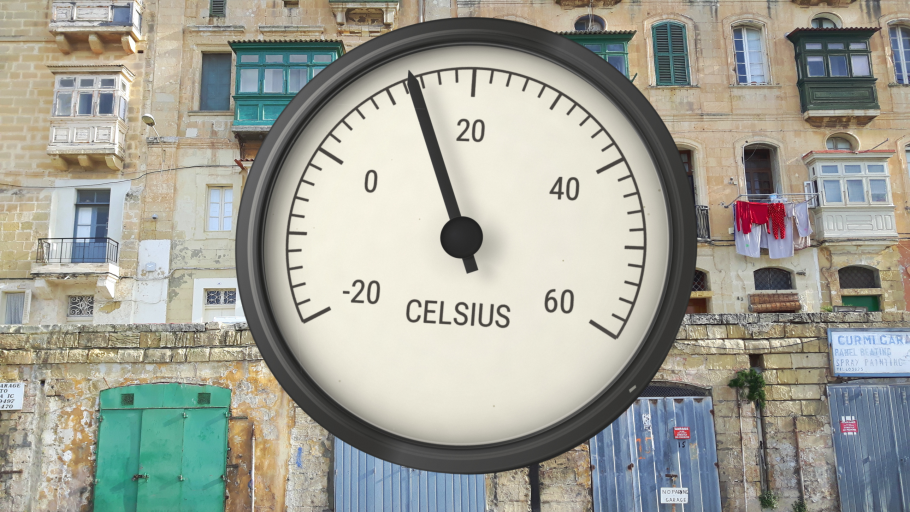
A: 13 °C
